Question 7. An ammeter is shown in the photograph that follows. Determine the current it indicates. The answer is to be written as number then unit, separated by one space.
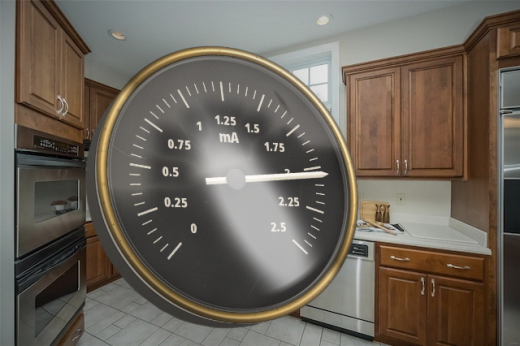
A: 2.05 mA
